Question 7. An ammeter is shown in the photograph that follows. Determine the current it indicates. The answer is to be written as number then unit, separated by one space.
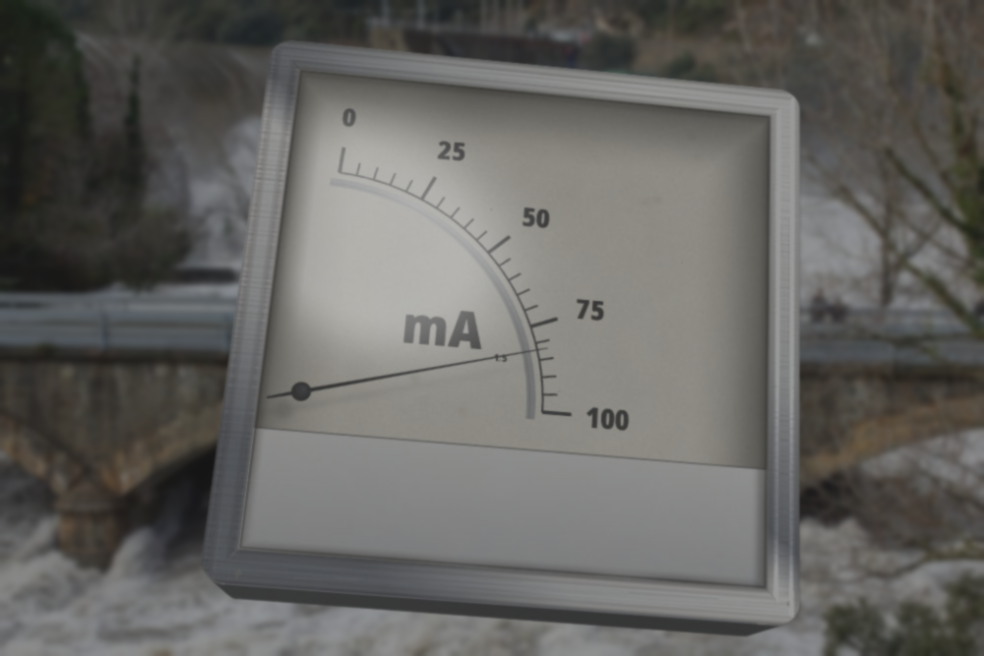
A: 82.5 mA
